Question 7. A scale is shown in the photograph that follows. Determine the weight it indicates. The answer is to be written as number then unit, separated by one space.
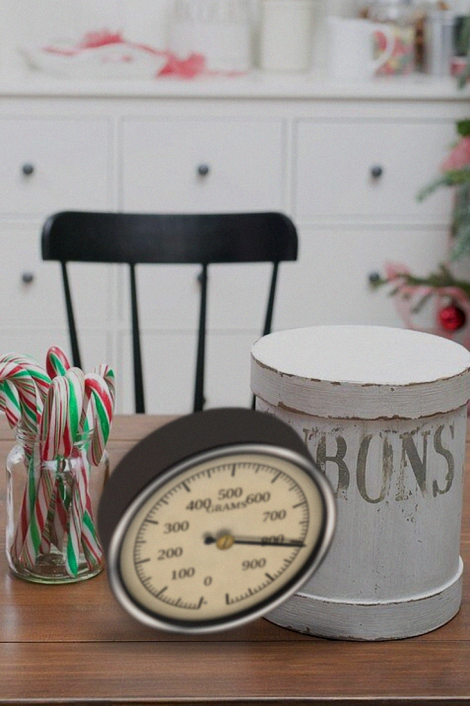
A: 800 g
